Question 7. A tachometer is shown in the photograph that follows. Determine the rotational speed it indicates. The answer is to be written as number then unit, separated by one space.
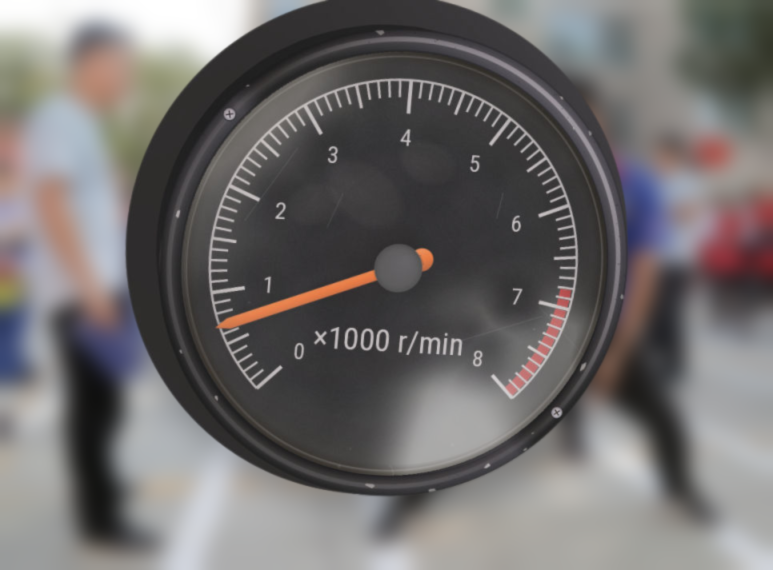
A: 700 rpm
